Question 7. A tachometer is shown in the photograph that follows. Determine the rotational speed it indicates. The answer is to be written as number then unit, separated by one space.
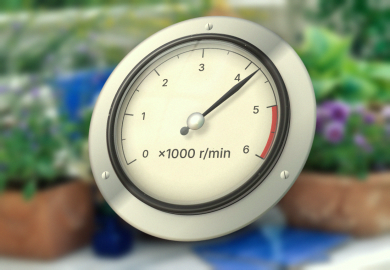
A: 4250 rpm
